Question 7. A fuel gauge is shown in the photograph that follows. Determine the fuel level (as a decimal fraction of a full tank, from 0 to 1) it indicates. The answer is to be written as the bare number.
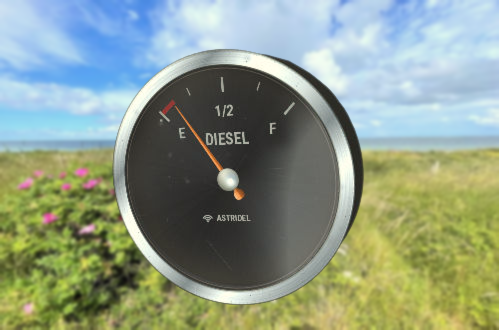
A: 0.125
